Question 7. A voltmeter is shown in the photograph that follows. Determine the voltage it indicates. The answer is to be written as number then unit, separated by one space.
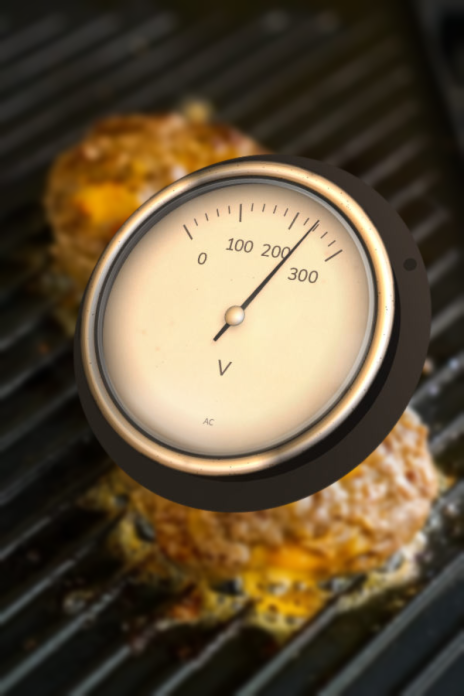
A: 240 V
